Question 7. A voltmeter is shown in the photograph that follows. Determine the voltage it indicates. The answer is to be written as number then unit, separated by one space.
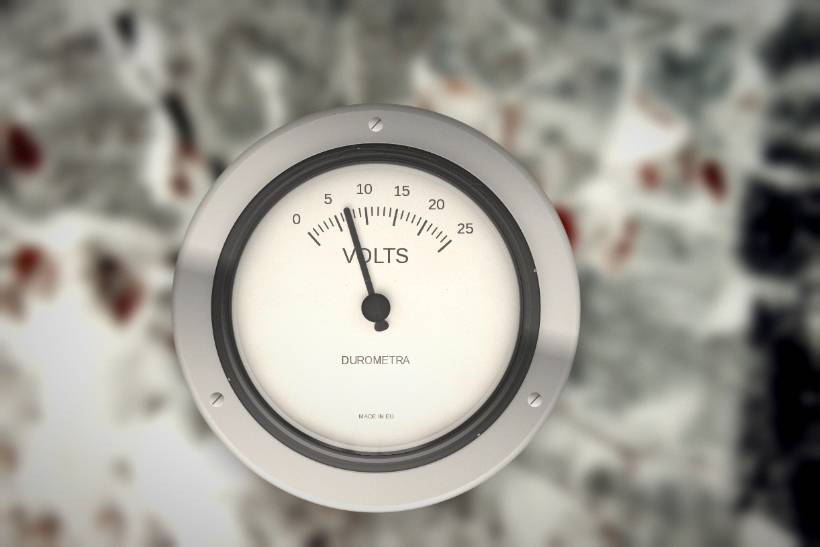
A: 7 V
